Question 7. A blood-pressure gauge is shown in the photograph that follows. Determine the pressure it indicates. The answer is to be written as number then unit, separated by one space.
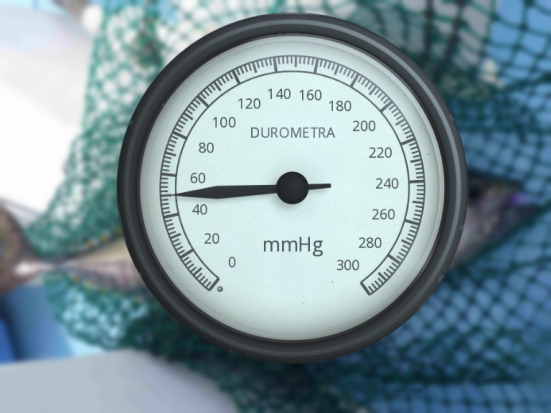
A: 50 mmHg
